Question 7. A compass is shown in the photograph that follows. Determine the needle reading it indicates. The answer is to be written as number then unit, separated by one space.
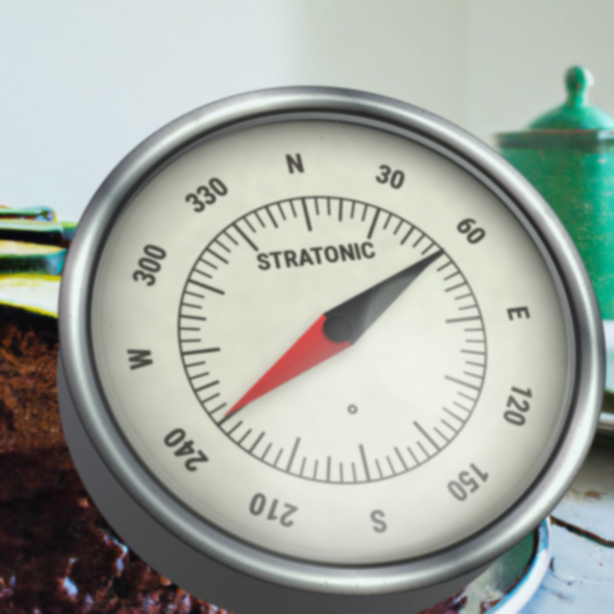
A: 240 °
